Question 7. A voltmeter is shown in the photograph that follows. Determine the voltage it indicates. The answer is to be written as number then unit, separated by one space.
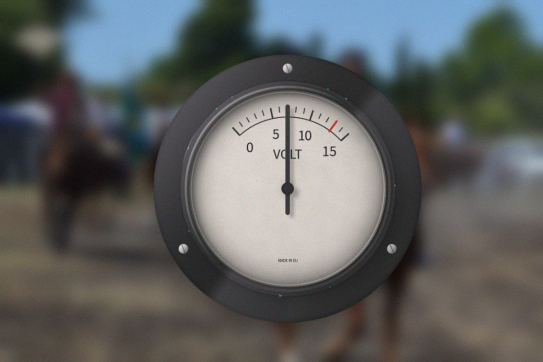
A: 7 V
